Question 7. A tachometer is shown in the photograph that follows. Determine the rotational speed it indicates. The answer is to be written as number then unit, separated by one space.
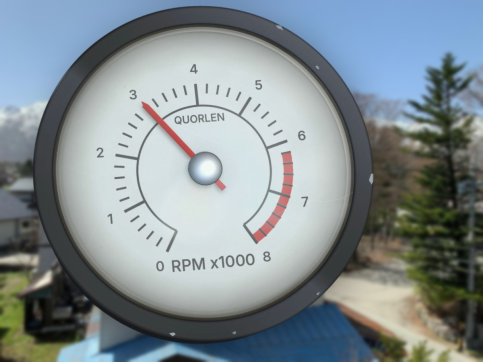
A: 3000 rpm
